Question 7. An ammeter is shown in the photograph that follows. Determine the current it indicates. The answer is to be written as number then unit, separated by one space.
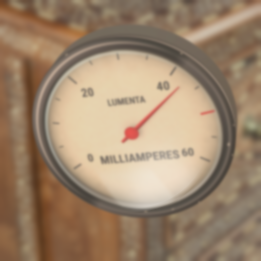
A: 42.5 mA
